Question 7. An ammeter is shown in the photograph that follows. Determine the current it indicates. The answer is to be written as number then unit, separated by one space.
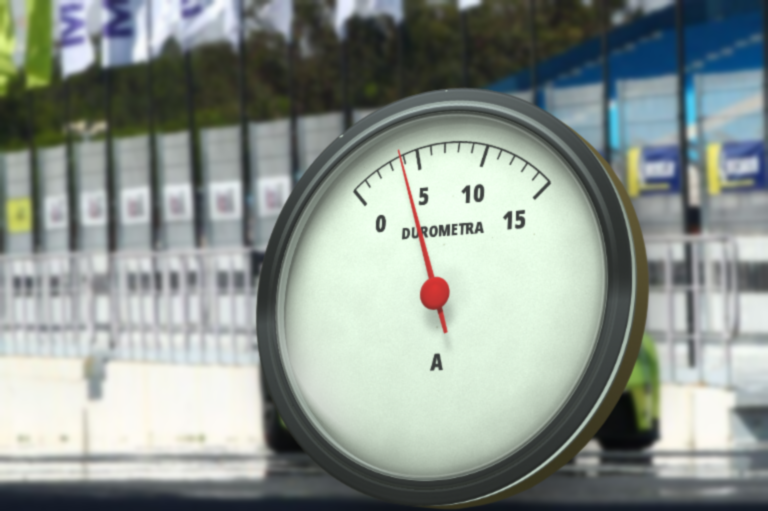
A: 4 A
